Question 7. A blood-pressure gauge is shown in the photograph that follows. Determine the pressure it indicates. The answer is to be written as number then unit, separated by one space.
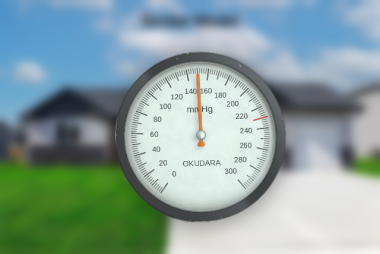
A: 150 mmHg
